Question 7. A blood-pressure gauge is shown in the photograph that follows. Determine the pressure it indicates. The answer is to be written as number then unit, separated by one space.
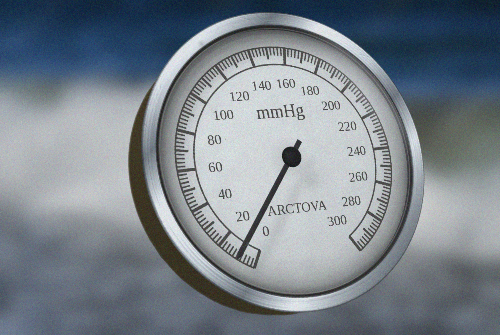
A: 10 mmHg
